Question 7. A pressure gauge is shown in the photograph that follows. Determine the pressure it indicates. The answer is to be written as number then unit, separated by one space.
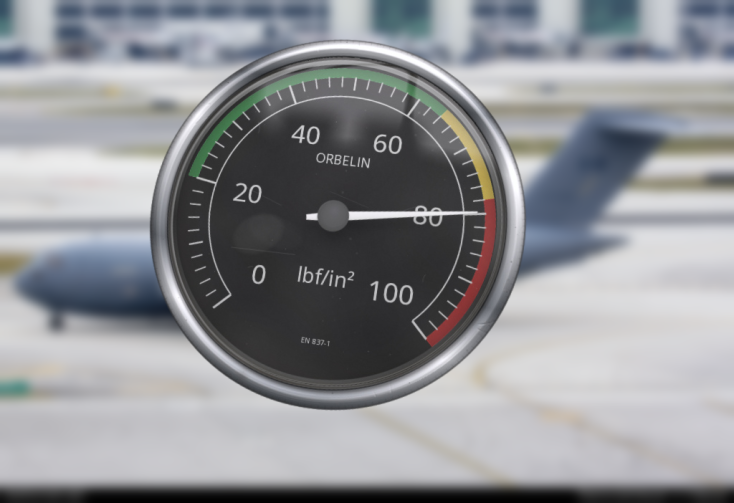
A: 80 psi
